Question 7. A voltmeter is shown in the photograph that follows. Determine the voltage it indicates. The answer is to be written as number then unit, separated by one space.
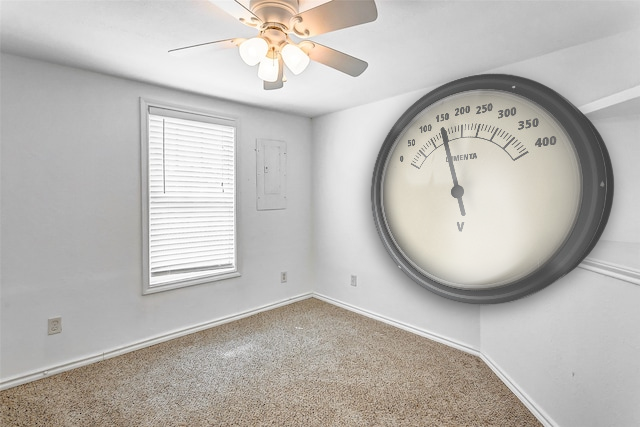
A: 150 V
